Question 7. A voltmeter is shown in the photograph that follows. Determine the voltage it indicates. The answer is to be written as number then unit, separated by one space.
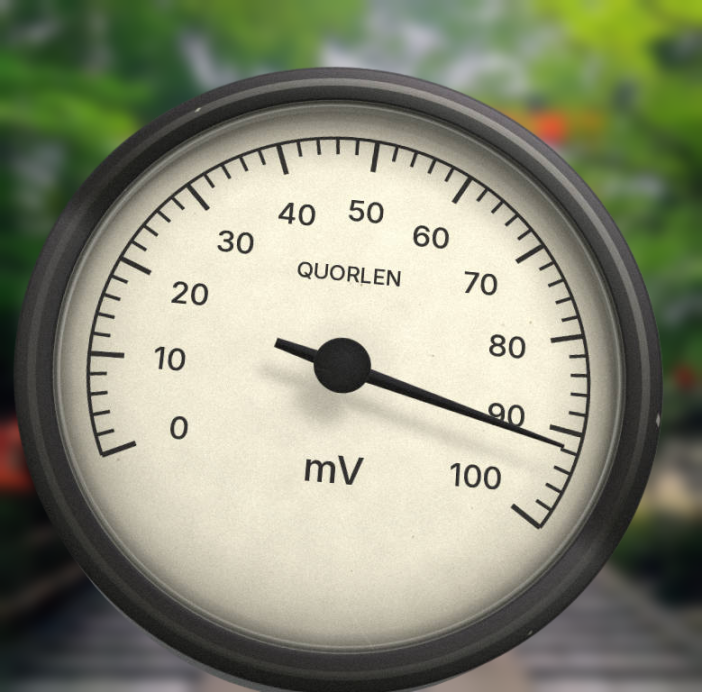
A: 92 mV
